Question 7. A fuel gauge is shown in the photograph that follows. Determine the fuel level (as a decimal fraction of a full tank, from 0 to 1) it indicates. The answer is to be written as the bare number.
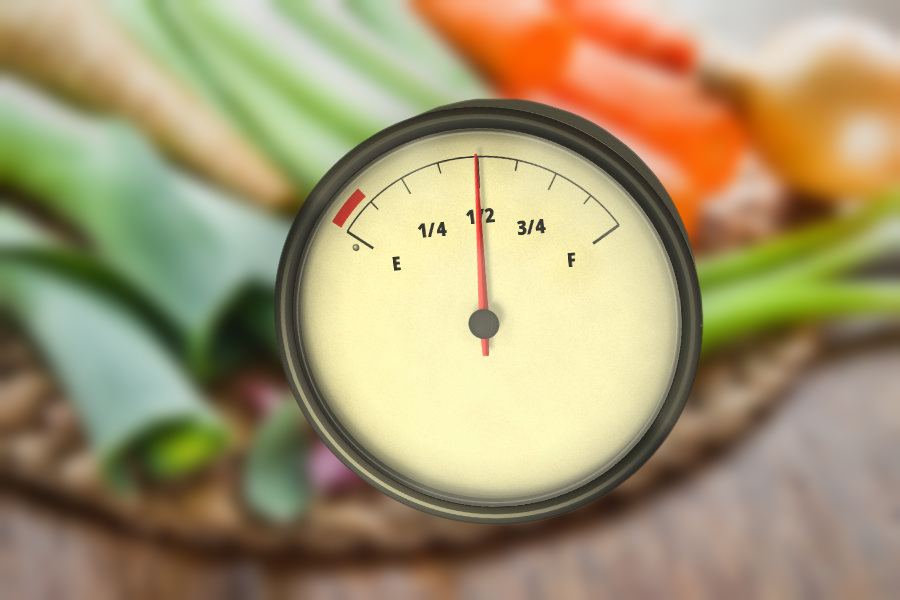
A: 0.5
